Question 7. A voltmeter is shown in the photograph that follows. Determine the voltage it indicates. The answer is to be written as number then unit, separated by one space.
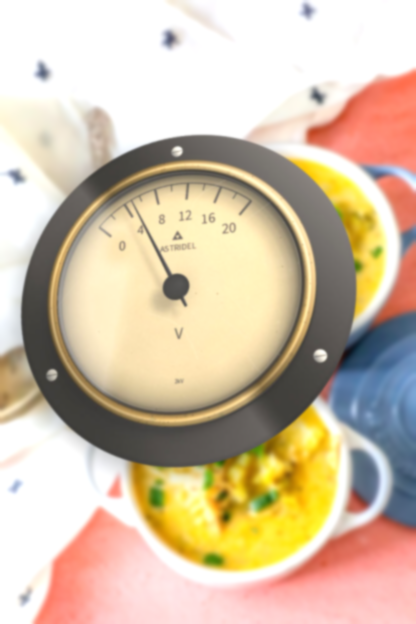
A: 5 V
